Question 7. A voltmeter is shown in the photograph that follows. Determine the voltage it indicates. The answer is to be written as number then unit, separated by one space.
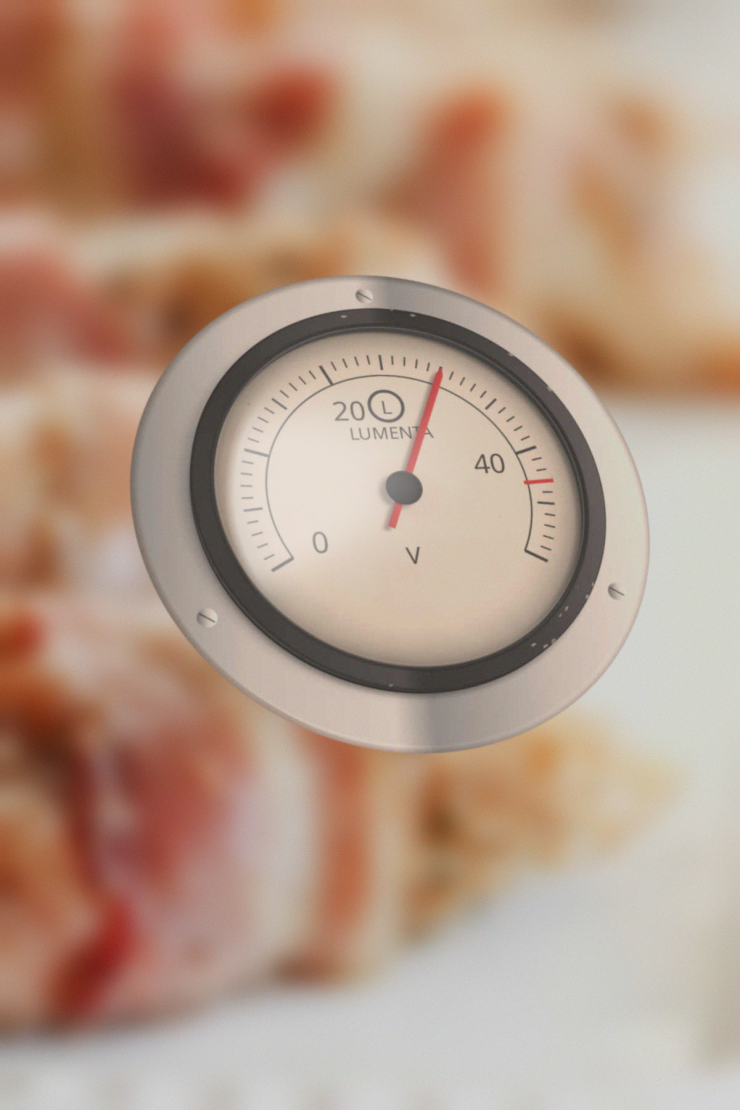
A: 30 V
